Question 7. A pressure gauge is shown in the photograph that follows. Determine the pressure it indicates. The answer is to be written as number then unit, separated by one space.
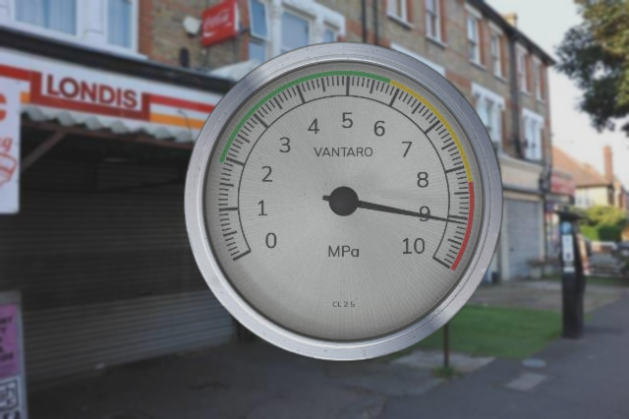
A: 9.1 MPa
